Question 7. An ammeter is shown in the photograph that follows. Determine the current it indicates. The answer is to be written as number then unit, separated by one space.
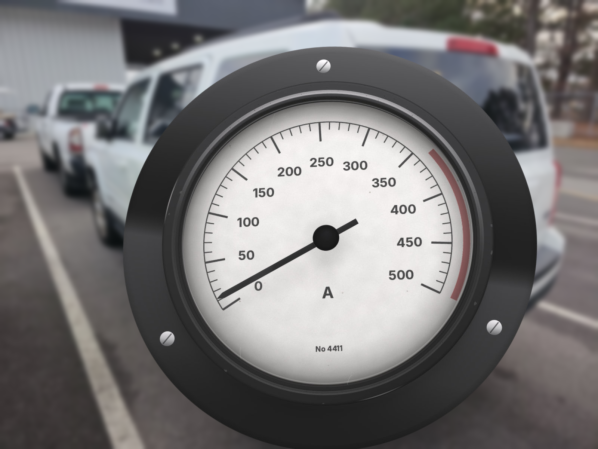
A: 10 A
